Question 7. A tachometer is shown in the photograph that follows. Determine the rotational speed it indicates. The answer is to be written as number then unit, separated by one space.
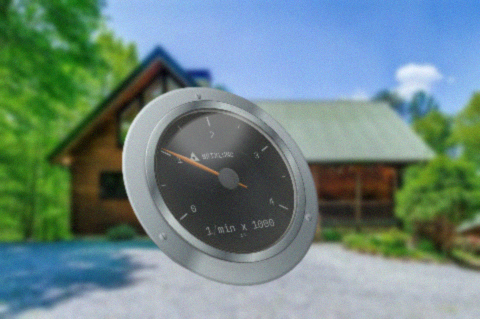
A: 1000 rpm
